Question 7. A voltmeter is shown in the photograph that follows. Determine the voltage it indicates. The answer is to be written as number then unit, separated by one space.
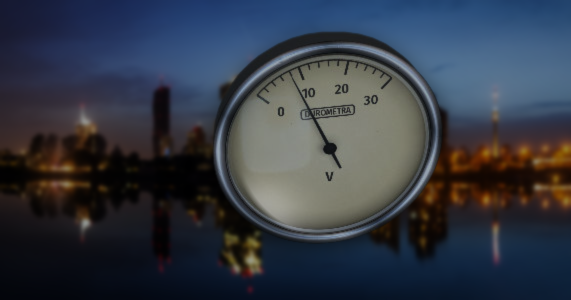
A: 8 V
